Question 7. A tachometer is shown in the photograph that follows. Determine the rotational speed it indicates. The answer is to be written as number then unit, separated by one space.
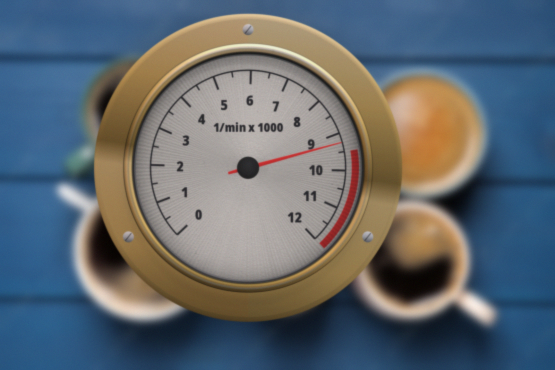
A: 9250 rpm
